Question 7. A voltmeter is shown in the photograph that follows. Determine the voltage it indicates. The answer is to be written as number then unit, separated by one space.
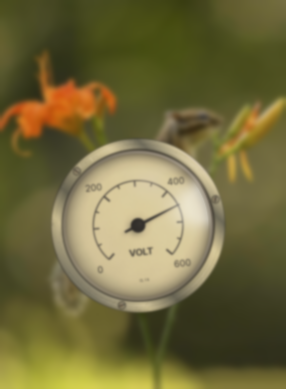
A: 450 V
